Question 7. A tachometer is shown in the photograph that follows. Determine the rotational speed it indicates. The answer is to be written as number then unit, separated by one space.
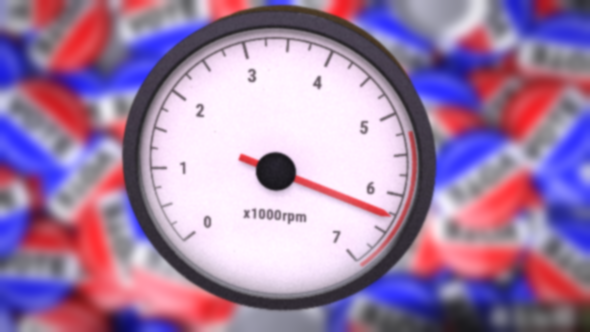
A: 6250 rpm
